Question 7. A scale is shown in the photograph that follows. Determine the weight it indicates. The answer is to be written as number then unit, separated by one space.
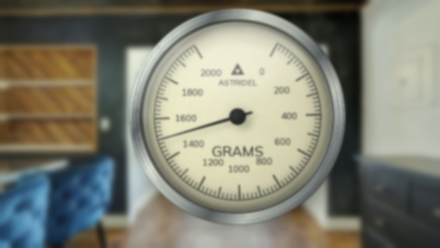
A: 1500 g
